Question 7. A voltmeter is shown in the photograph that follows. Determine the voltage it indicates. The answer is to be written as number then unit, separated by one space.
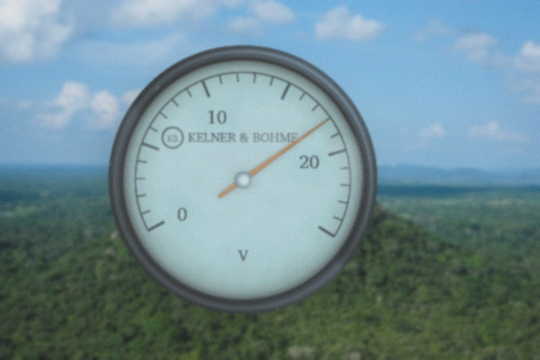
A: 18 V
